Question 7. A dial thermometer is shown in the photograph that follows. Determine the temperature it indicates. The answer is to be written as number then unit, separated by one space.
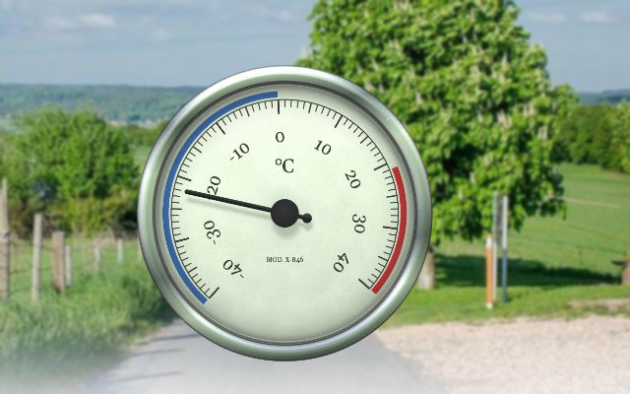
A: -22 °C
